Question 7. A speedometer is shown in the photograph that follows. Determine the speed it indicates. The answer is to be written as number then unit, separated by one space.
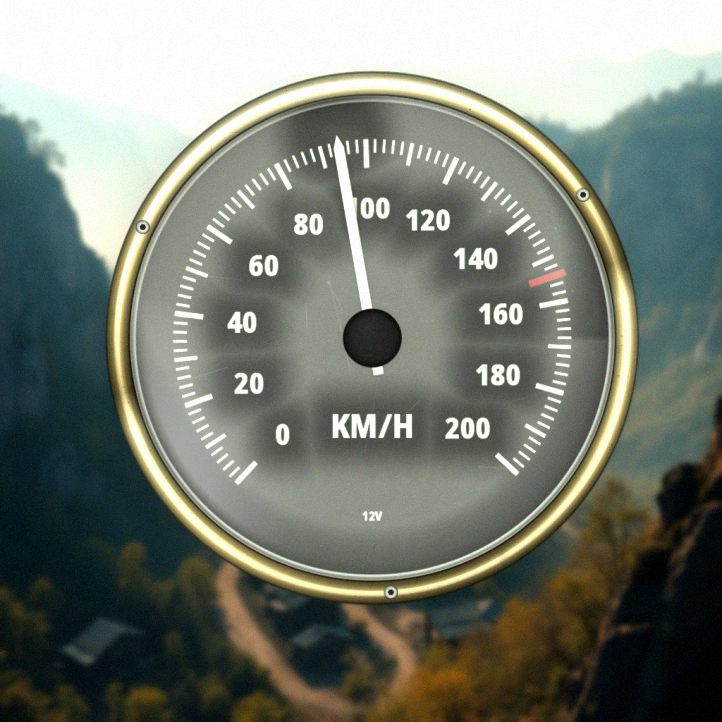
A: 94 km/h
